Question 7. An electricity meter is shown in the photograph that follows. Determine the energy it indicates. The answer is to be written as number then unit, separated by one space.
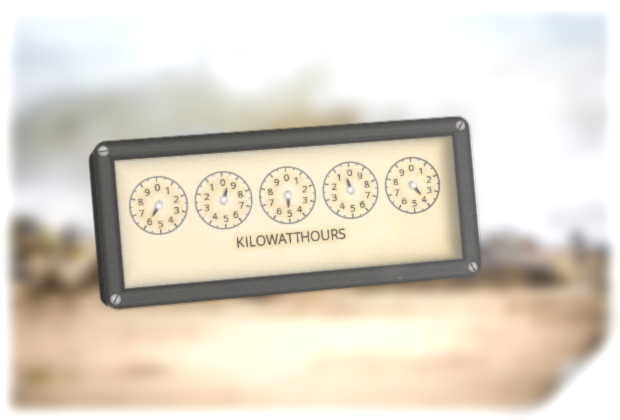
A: 59504 kWh
